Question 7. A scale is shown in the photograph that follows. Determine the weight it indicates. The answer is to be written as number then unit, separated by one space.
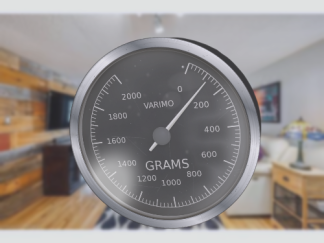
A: 120 g
